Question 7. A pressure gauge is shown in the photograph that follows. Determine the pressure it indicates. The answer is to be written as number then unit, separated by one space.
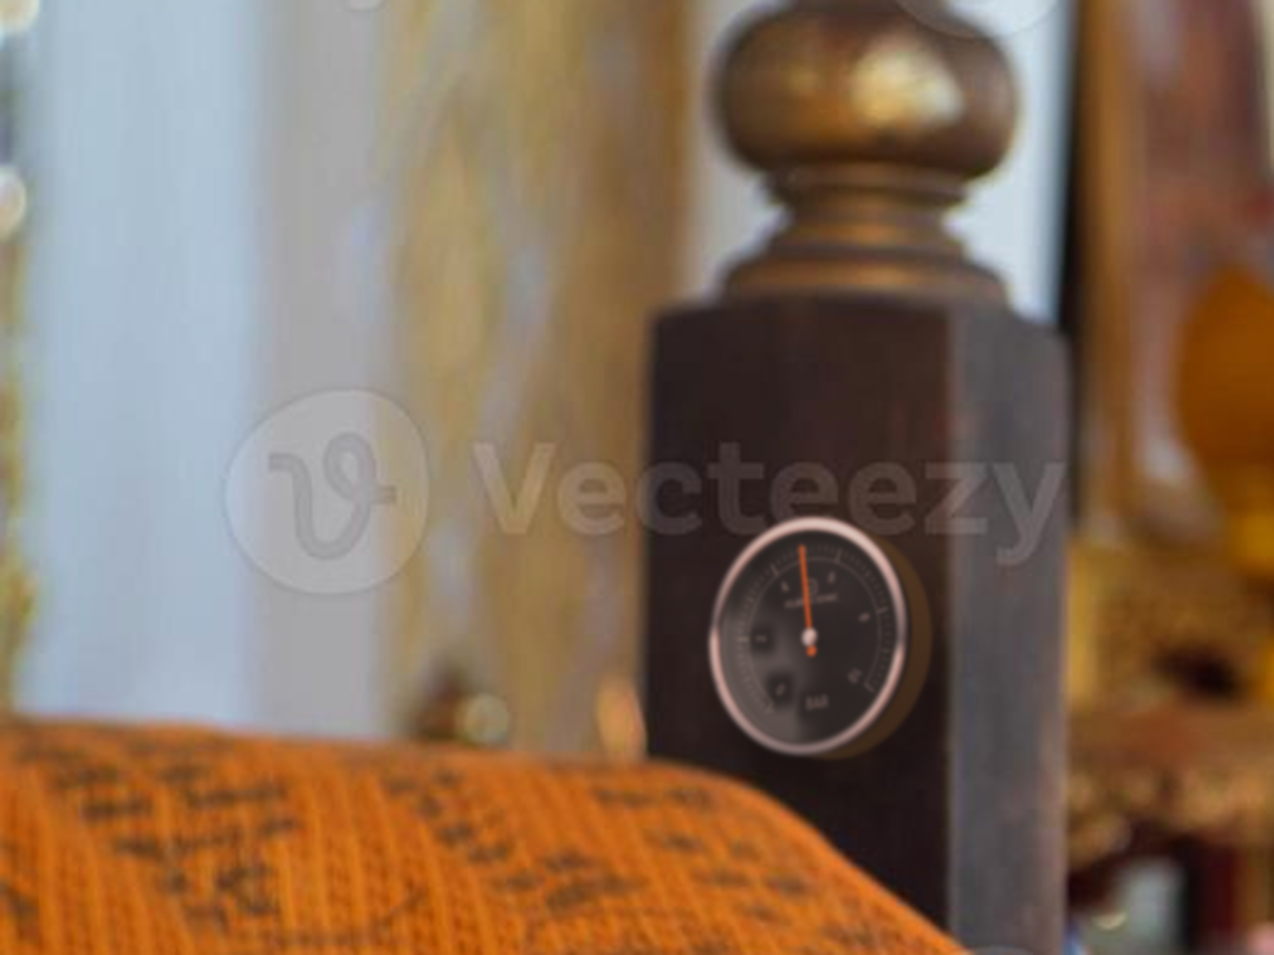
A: 5 bar
